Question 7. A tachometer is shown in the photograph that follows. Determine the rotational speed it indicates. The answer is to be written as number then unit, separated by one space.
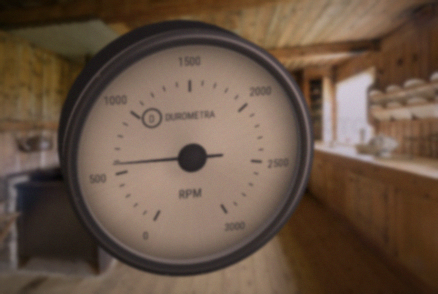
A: 600 rpm
